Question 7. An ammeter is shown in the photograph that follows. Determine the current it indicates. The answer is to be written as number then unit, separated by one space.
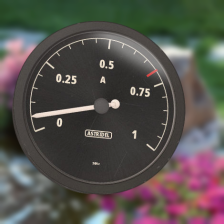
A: 0.05 A
